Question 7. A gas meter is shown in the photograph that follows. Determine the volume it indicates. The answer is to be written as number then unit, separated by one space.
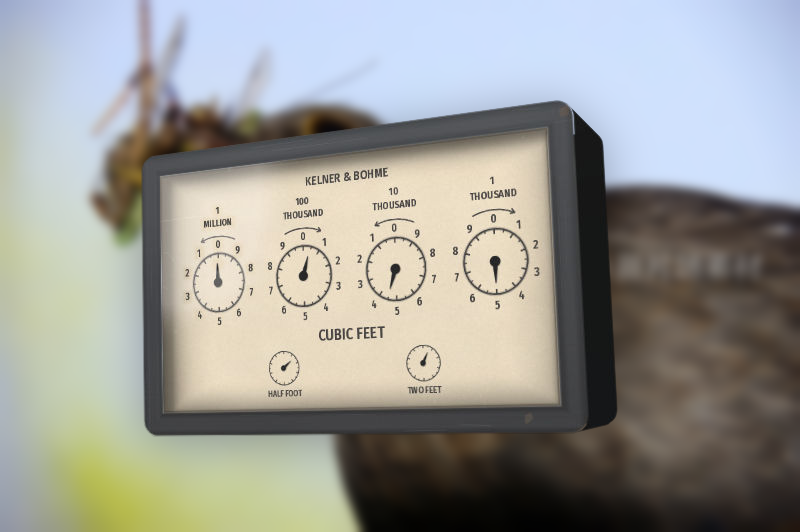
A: 4500 ft³
